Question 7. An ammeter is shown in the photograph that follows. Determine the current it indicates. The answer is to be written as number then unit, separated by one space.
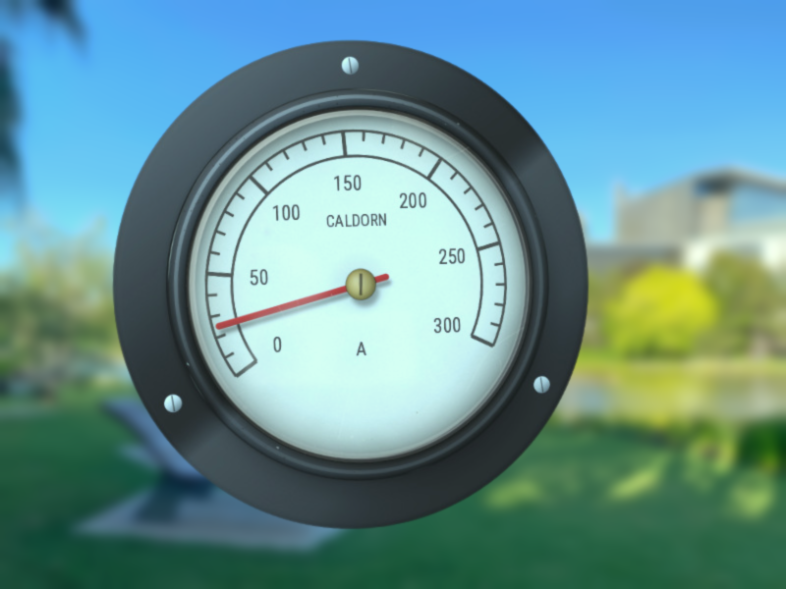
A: 25 A
